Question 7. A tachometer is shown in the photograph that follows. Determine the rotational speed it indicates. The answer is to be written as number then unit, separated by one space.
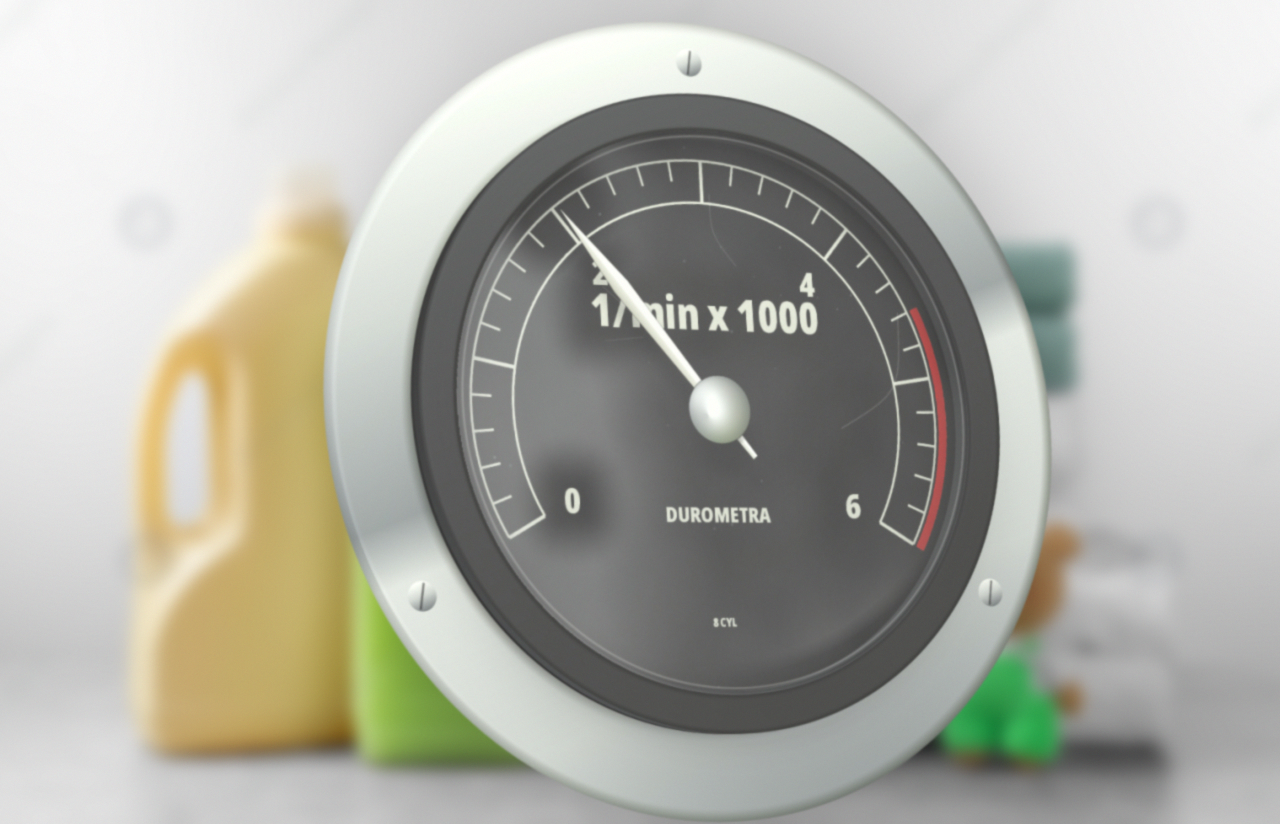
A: 2000 rpm
